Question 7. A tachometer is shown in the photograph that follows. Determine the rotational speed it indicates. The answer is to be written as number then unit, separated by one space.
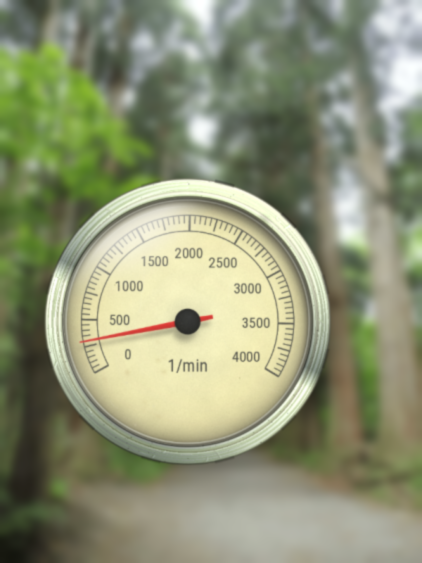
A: 300 rpm
